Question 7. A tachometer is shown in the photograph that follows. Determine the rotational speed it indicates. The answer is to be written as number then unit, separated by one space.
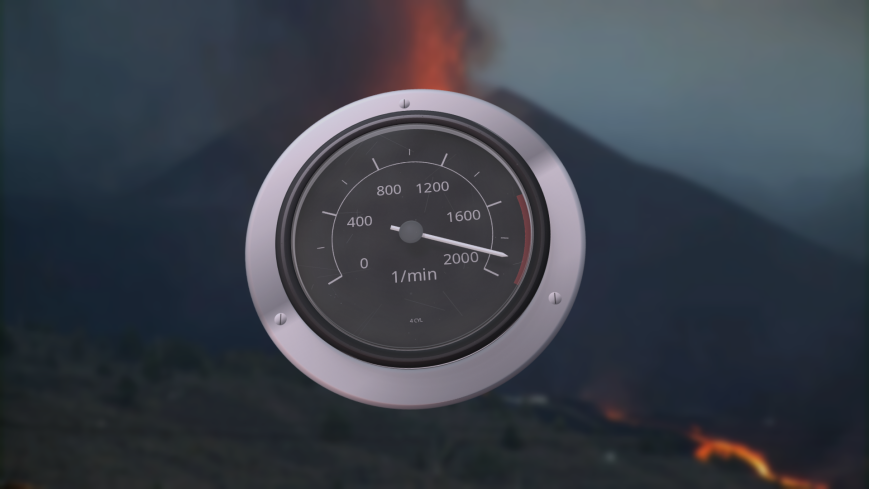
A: 1900 rpm
